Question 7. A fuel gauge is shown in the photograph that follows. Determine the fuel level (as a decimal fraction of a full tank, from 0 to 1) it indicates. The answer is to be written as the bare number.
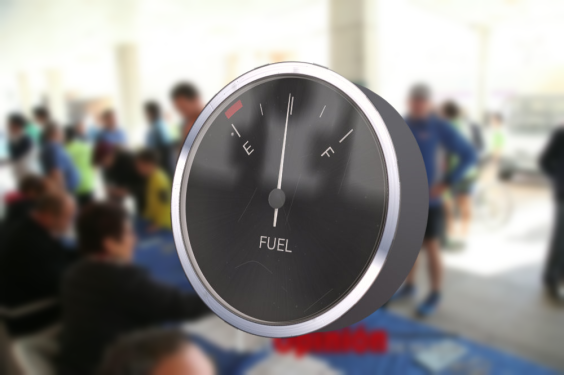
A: 0.5
